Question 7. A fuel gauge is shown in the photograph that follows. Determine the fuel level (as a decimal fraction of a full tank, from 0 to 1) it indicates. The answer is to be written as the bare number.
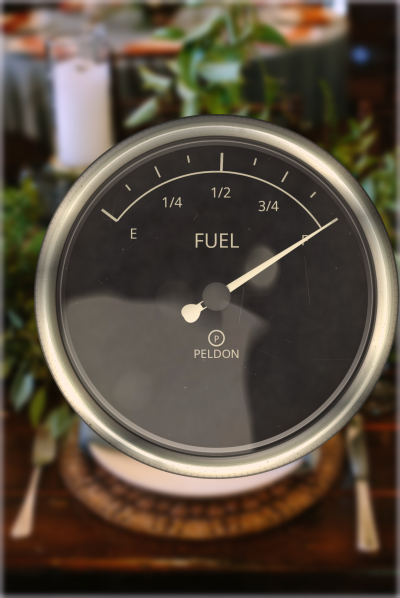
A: 1
